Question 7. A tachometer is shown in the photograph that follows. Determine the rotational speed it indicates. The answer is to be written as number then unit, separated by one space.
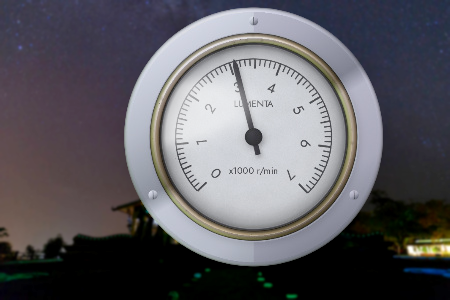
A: 3100 rpm
